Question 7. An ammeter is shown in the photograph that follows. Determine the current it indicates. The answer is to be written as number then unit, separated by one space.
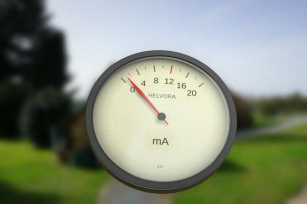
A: 1 mA
